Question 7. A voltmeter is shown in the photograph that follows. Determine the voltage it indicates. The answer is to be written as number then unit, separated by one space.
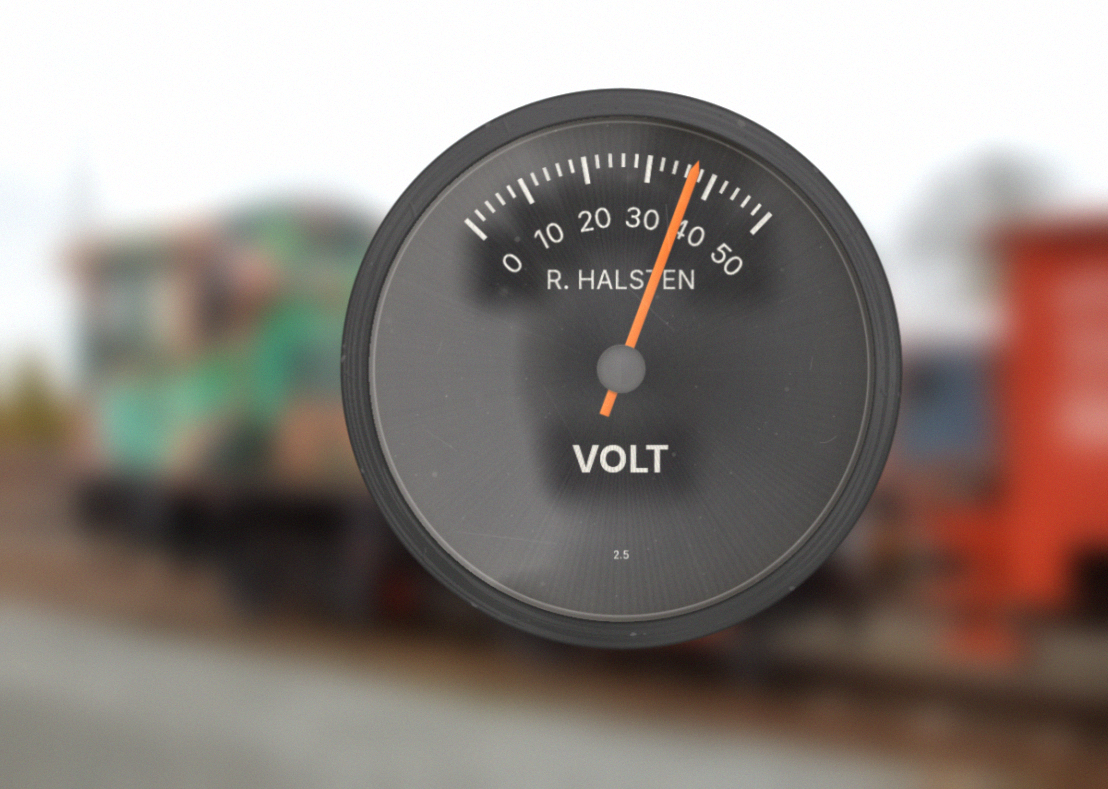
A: 37 V
